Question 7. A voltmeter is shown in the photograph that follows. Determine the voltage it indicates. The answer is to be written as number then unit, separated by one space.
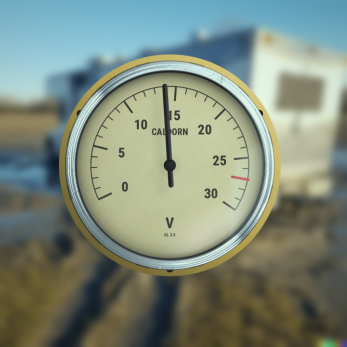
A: 14 V
